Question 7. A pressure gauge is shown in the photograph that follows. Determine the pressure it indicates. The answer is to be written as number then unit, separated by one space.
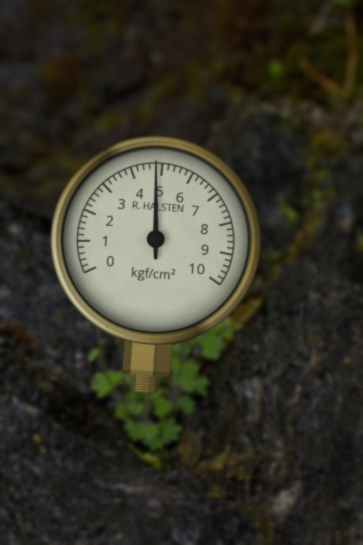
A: 4.8 kg/cm²
